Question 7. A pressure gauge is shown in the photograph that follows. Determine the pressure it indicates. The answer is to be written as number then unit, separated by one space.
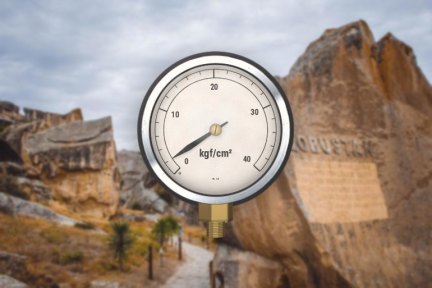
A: 2 kg/cm²
